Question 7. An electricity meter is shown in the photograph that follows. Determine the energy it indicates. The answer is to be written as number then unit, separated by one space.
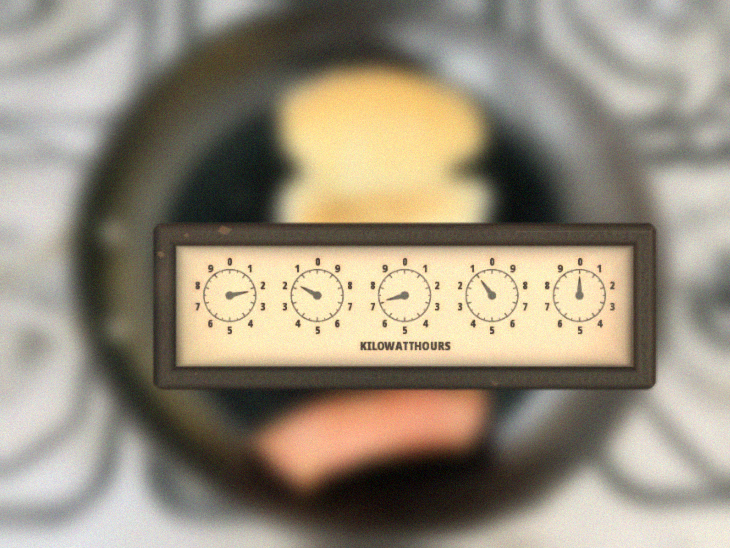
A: 21710 kWh
